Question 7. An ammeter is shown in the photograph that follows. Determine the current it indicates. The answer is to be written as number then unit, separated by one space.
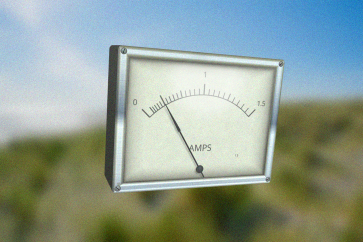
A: 0.5 A
